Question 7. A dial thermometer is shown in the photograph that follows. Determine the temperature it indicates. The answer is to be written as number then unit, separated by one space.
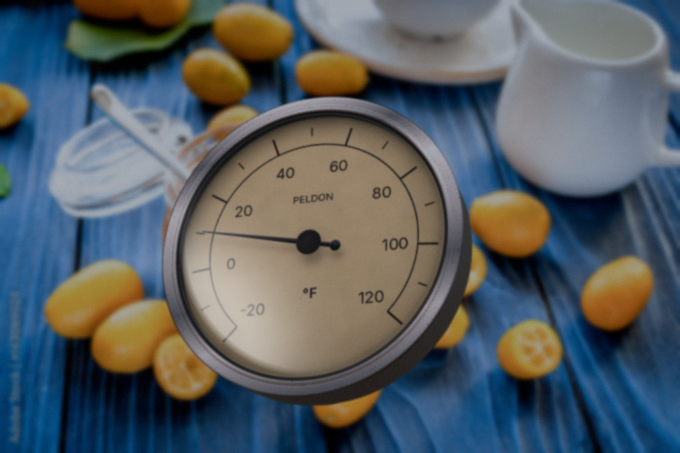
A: 10 °F
